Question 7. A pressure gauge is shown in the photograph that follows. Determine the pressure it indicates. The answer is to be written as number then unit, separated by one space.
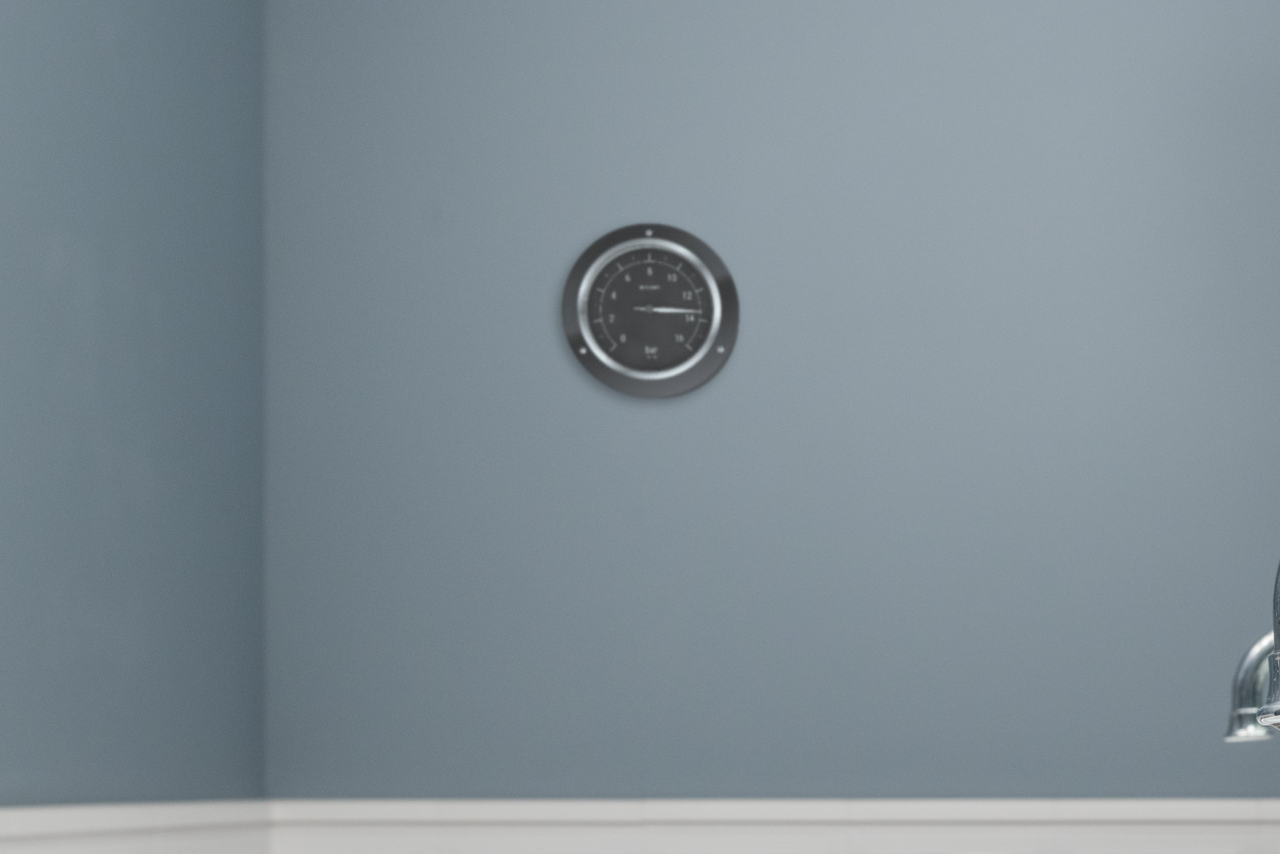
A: 13.5 bar
